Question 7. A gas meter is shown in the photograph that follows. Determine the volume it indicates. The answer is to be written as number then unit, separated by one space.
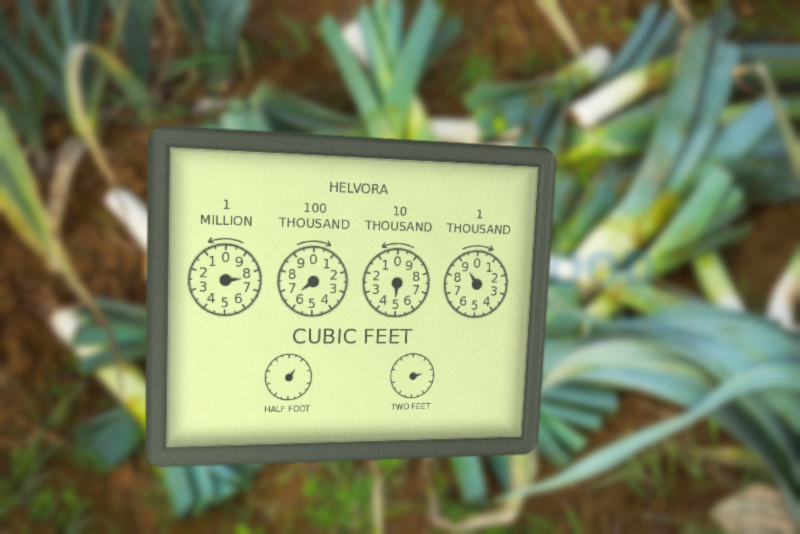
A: 764900 ft³
